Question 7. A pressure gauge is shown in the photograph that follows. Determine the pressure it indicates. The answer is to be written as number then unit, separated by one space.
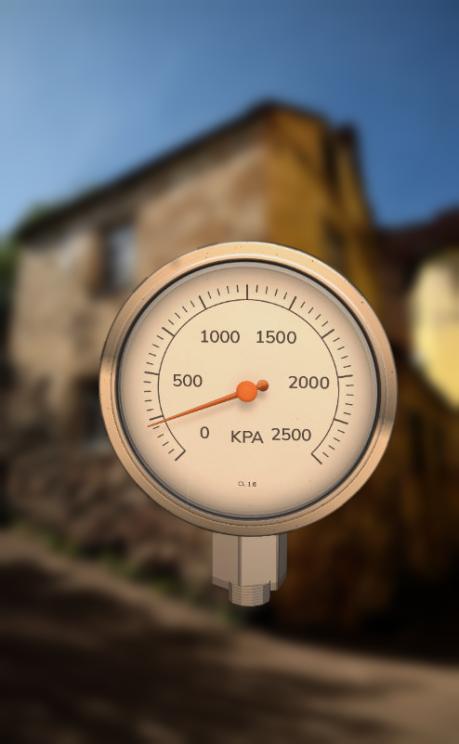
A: 225 kPa
